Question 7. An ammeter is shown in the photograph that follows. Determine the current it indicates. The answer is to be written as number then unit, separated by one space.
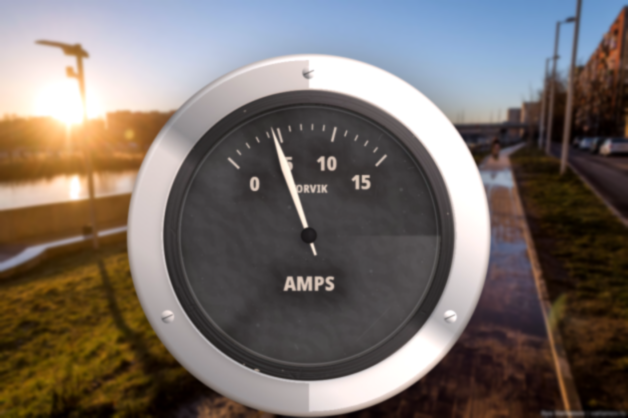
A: 4.5 A
